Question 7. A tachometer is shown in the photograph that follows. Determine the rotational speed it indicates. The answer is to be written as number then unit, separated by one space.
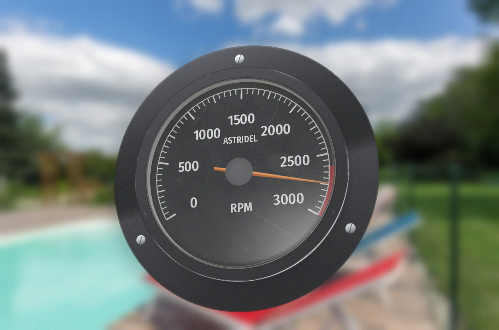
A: 2750 rpm
